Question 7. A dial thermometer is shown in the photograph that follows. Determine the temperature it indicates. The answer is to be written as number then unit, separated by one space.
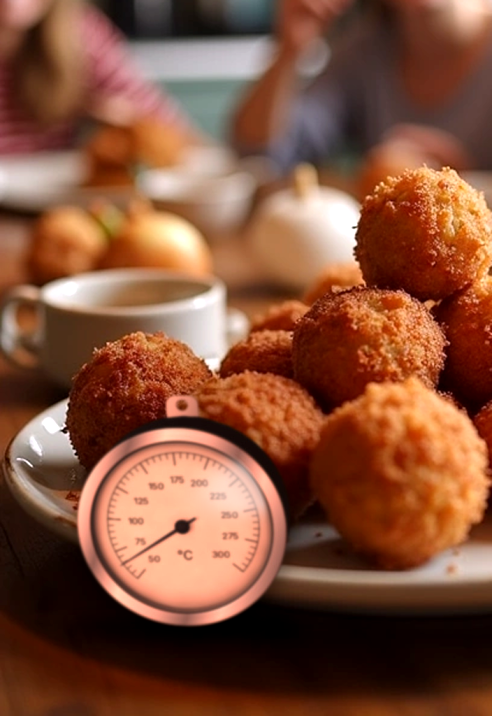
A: 65 °C
